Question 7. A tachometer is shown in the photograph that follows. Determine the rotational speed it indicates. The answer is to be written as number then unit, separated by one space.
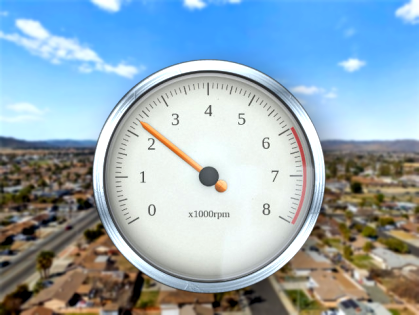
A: 2300 rpm
